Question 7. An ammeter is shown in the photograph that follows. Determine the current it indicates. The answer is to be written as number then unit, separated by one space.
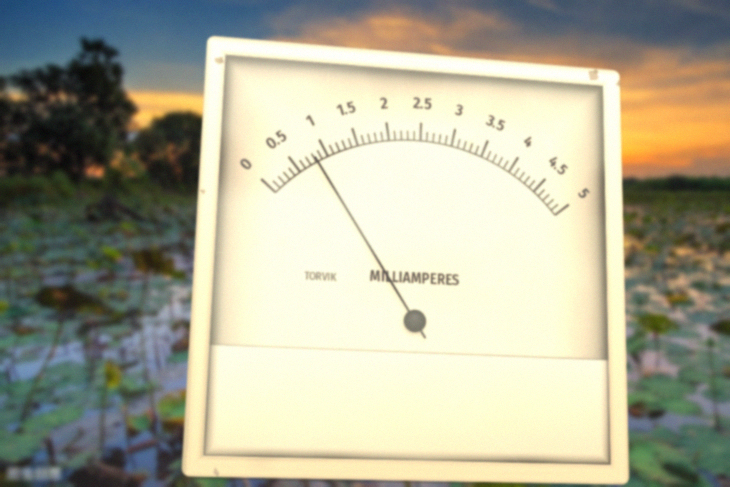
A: 0.8 mA
